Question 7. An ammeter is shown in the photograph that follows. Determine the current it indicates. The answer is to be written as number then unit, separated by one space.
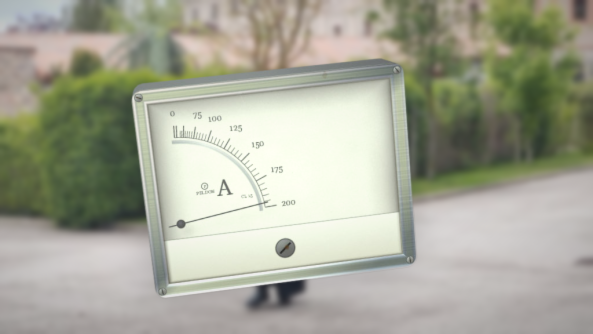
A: 195 A
